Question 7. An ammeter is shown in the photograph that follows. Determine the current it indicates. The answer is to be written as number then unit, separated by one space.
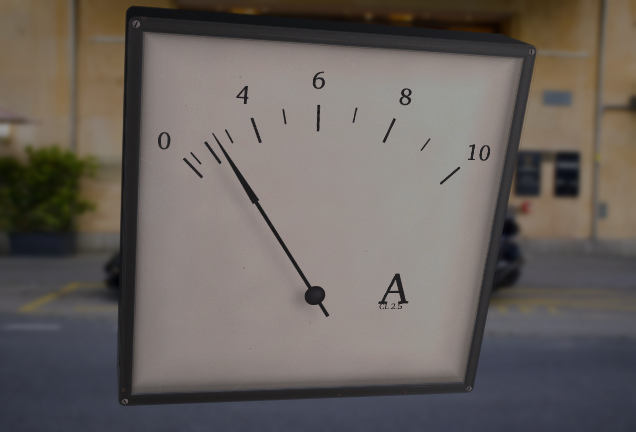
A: 2.5 A
